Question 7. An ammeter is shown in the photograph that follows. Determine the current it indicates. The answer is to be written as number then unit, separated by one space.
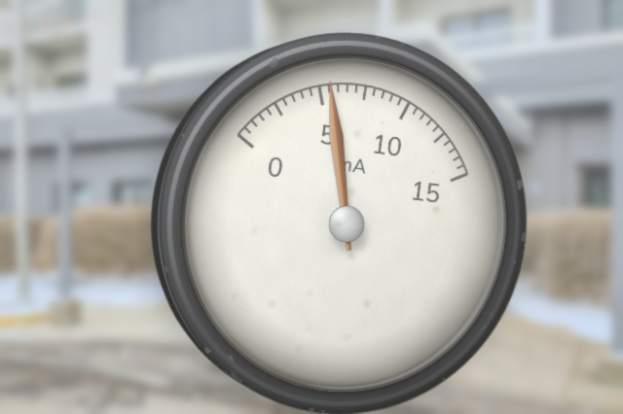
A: 5.5 mA
